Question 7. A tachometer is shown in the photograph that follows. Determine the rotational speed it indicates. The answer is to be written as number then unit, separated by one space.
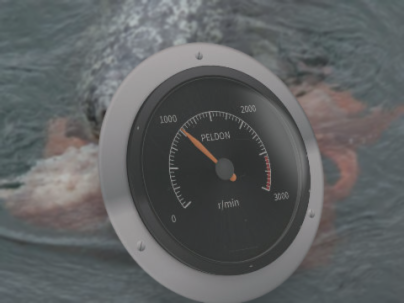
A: 1000 rpm
